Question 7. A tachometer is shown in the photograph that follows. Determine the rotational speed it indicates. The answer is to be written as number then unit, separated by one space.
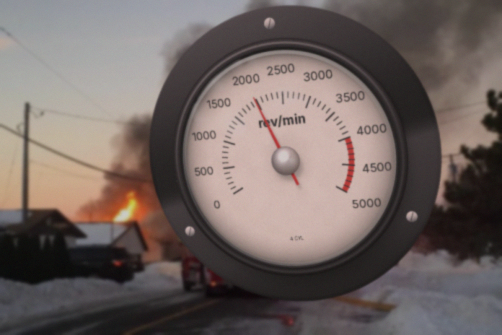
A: 2000 rpm
